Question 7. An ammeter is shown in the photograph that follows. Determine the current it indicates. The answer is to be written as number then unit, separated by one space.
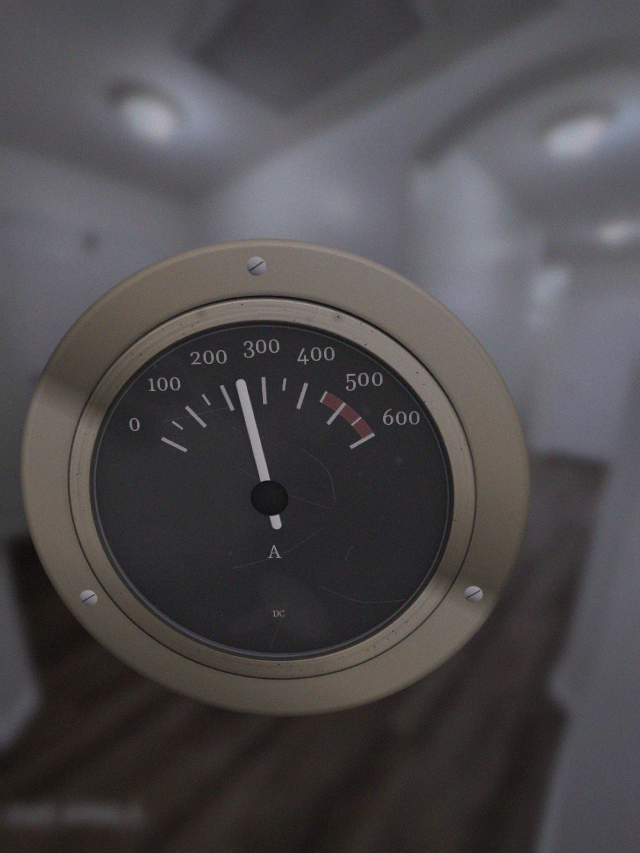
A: 250 A
